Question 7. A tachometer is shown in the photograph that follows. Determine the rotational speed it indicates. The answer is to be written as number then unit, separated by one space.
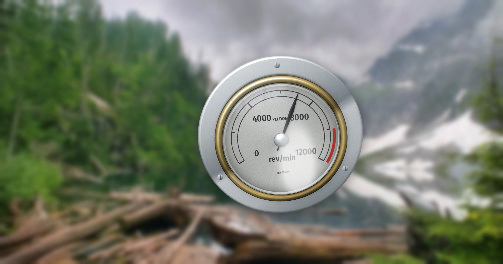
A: 7000 rpm
